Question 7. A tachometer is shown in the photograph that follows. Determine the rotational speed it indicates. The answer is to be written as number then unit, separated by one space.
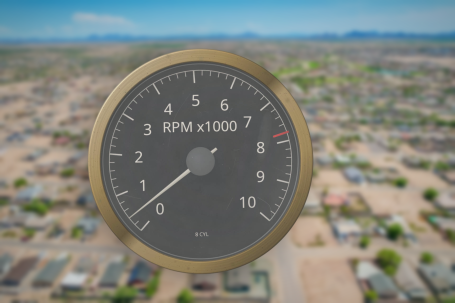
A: 400 rpm
